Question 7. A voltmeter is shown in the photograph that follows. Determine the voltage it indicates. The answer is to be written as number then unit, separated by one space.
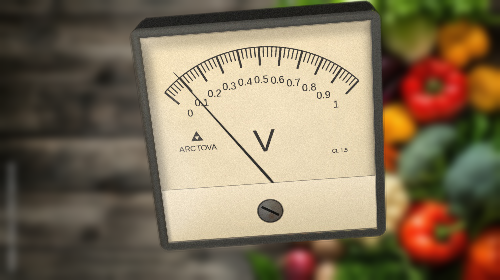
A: 0.1 V
